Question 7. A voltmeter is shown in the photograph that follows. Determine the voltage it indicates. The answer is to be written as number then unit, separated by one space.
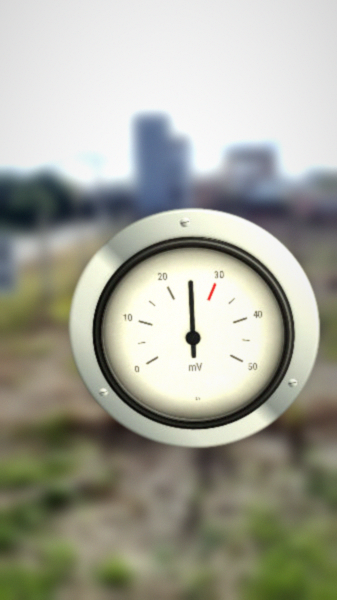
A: 25 mV
